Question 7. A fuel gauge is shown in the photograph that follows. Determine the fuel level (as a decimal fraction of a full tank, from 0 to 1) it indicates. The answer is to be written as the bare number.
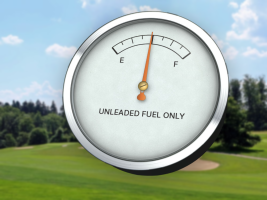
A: 0.5
